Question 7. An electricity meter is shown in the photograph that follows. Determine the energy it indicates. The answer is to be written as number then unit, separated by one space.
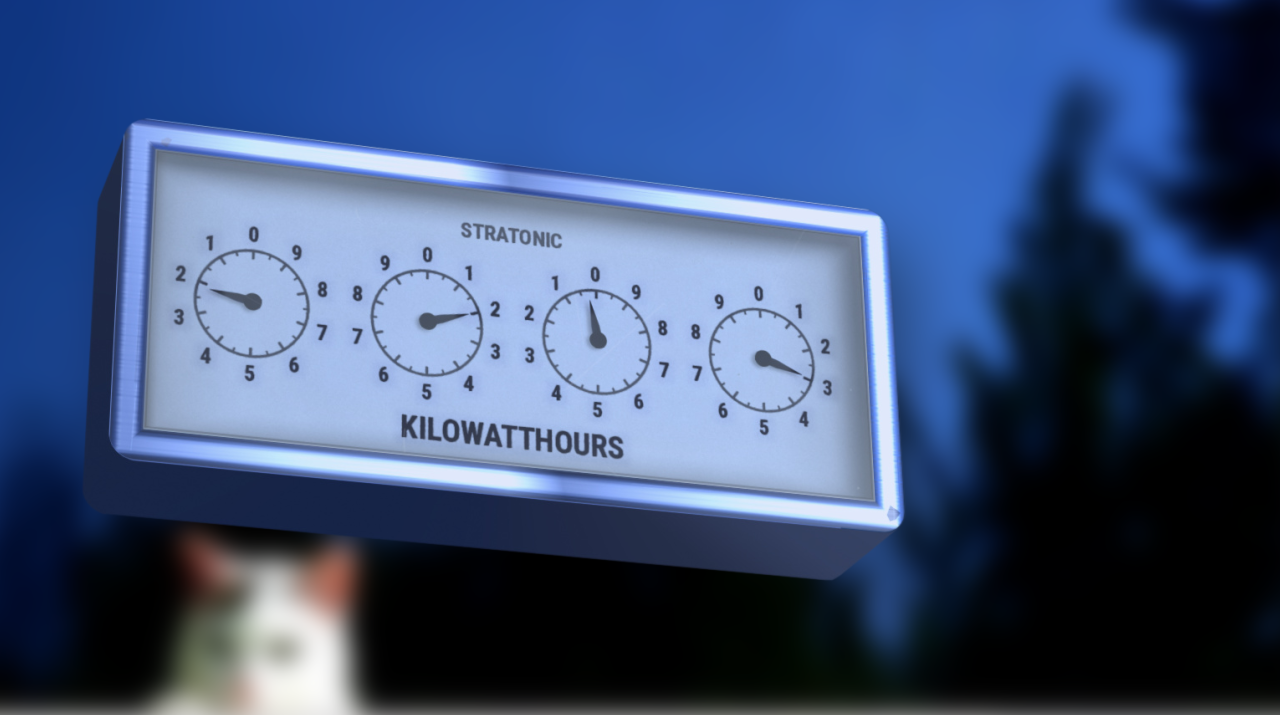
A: 2203 kWh
